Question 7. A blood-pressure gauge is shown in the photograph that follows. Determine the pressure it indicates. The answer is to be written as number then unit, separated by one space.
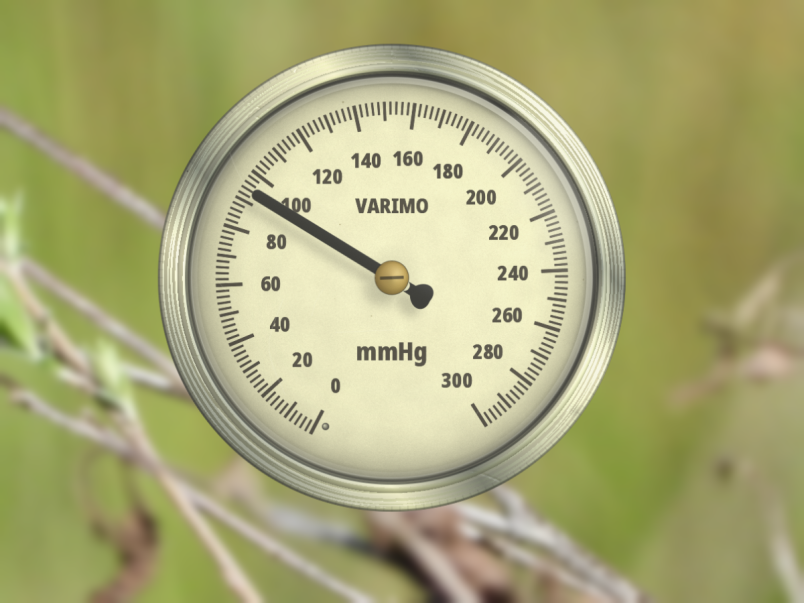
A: 94 mmHg
